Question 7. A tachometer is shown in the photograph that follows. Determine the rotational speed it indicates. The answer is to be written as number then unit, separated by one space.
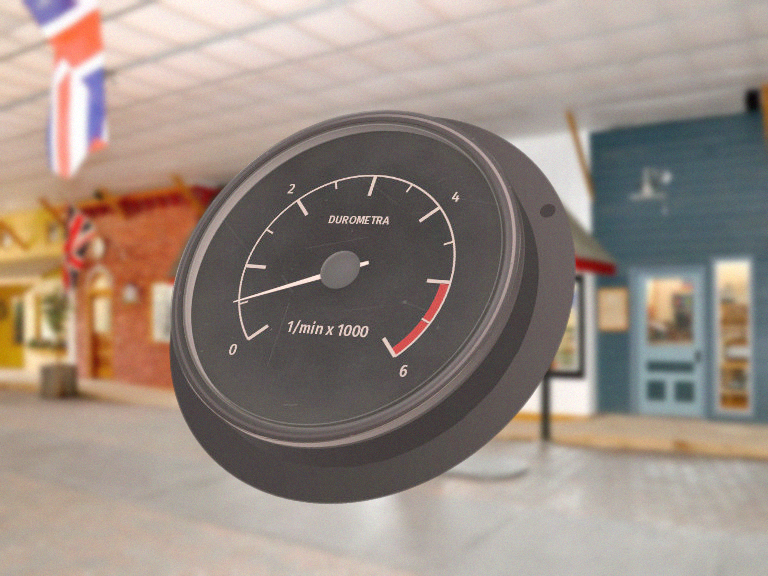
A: 500 rpm
